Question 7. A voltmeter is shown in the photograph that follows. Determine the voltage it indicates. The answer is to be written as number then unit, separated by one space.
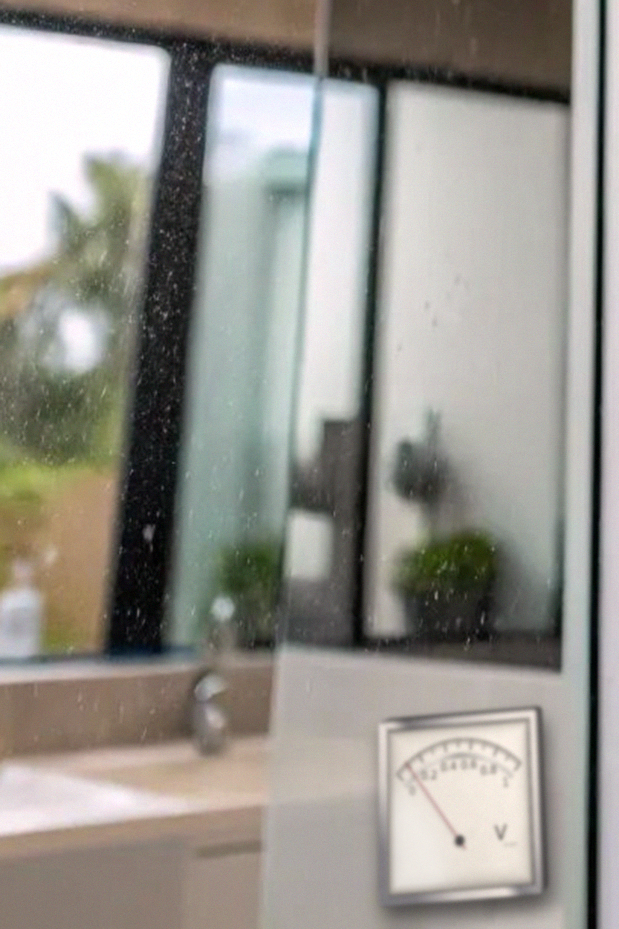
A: 0.1 V
